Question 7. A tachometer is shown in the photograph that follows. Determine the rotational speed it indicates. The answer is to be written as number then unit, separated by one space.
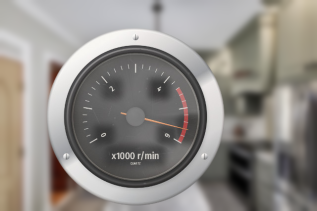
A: 5600 rpm
